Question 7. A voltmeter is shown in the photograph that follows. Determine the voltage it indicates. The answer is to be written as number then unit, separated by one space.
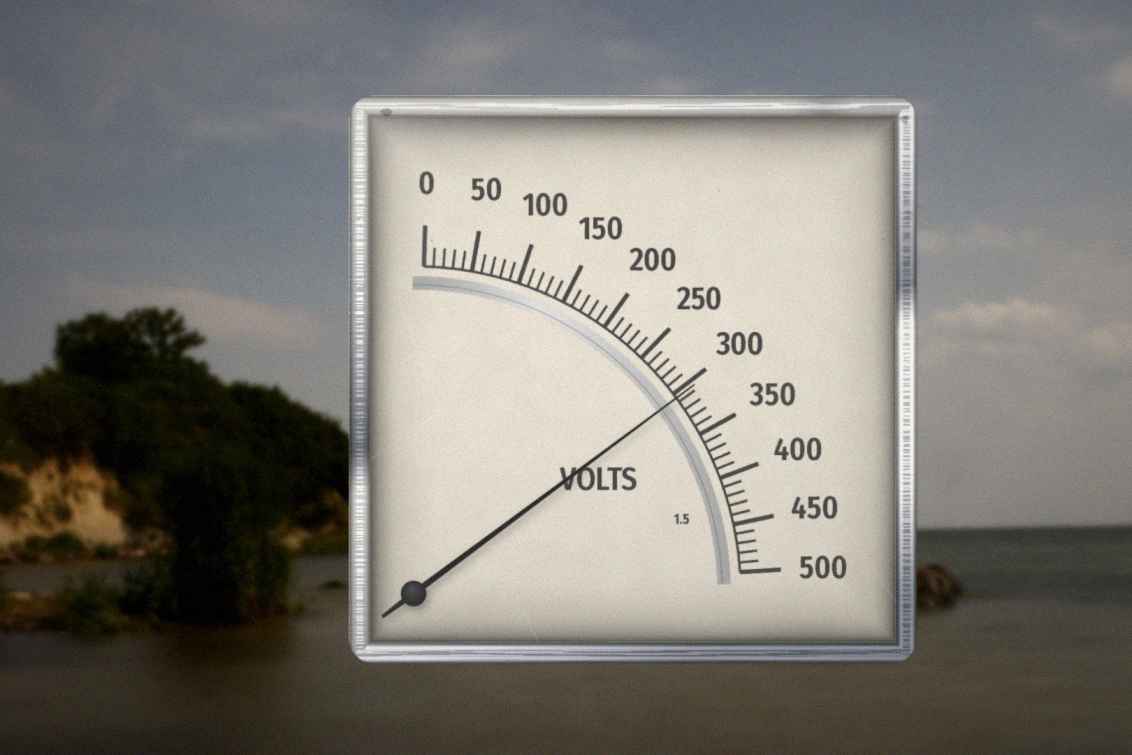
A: 305 V
